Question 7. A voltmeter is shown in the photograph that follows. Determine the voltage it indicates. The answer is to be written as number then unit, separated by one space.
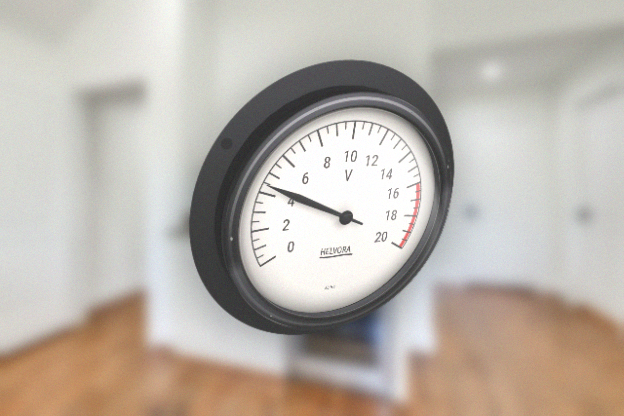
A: 4.5 V
